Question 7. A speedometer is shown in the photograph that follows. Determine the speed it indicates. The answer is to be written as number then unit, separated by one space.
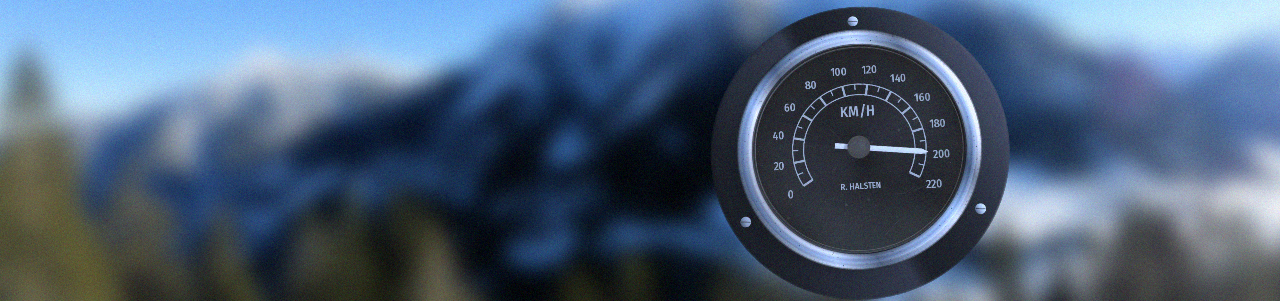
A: 200 km/h
